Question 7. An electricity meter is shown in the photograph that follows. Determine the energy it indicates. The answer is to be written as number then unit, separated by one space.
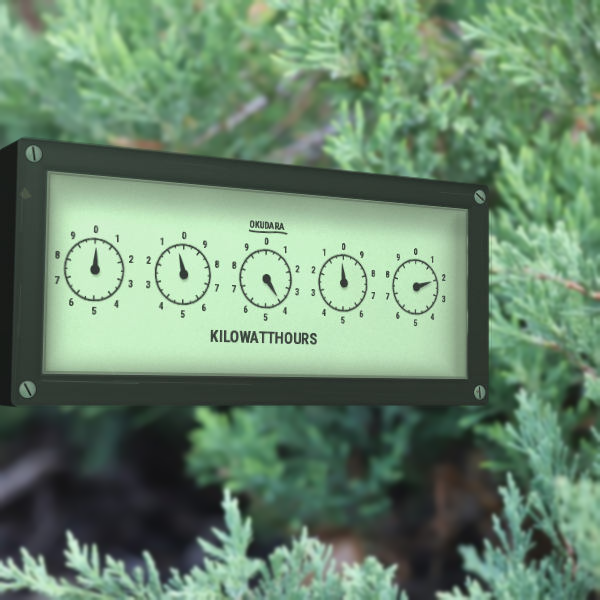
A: 402 kWh
